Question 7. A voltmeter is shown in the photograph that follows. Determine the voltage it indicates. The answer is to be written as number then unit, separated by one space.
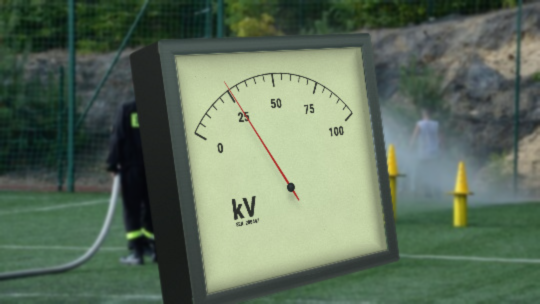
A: 25 kV
